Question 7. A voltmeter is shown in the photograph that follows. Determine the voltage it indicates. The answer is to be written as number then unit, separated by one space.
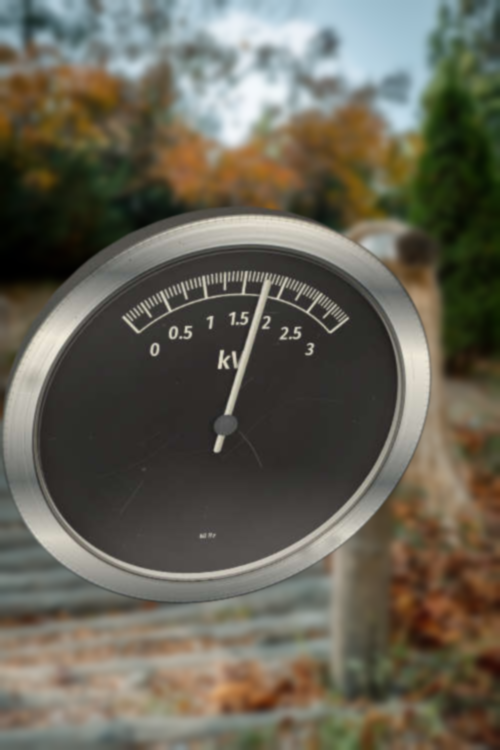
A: 1.75 kV
